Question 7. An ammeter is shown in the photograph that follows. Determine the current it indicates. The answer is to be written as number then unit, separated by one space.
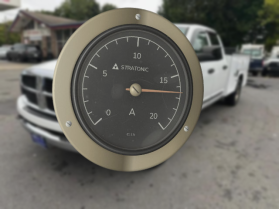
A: 16.5 A
